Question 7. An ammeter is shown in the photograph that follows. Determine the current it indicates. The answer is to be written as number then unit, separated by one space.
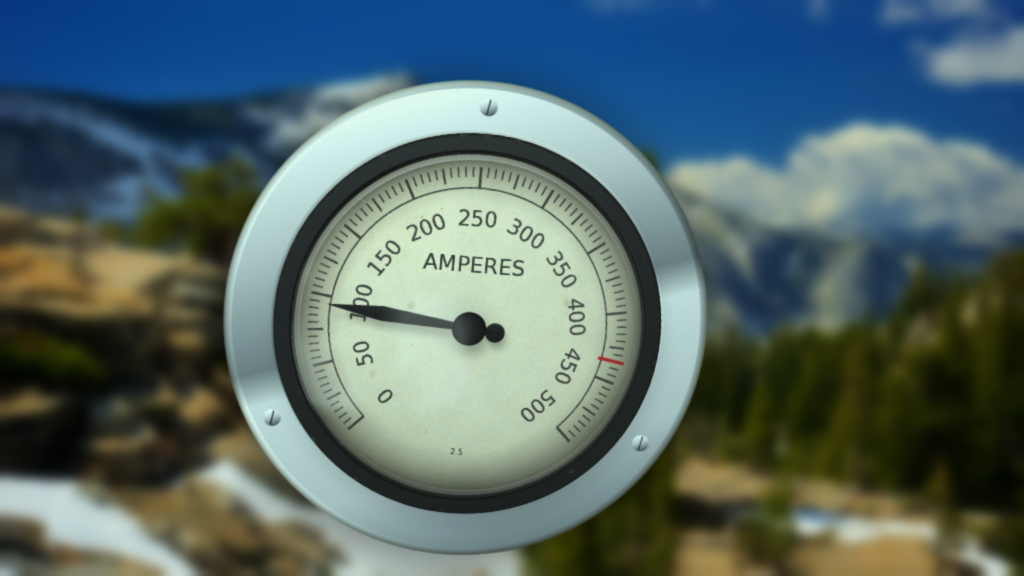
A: 95 A
